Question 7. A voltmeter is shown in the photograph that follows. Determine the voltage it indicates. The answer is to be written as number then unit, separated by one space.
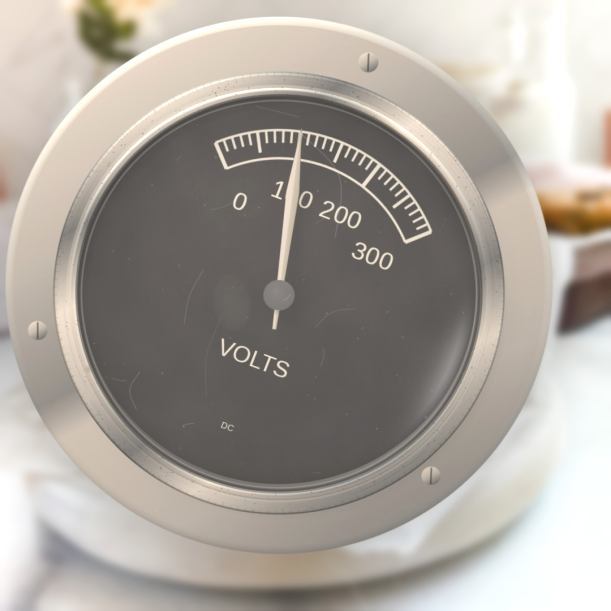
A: 100 V
